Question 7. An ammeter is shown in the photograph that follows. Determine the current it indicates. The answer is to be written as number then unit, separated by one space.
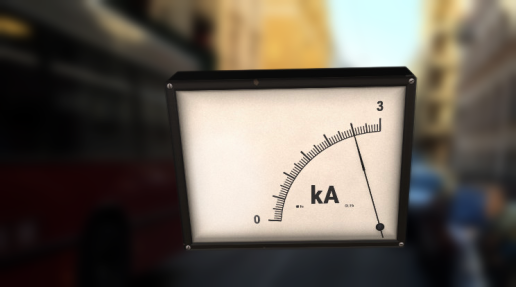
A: 2.5 kA
